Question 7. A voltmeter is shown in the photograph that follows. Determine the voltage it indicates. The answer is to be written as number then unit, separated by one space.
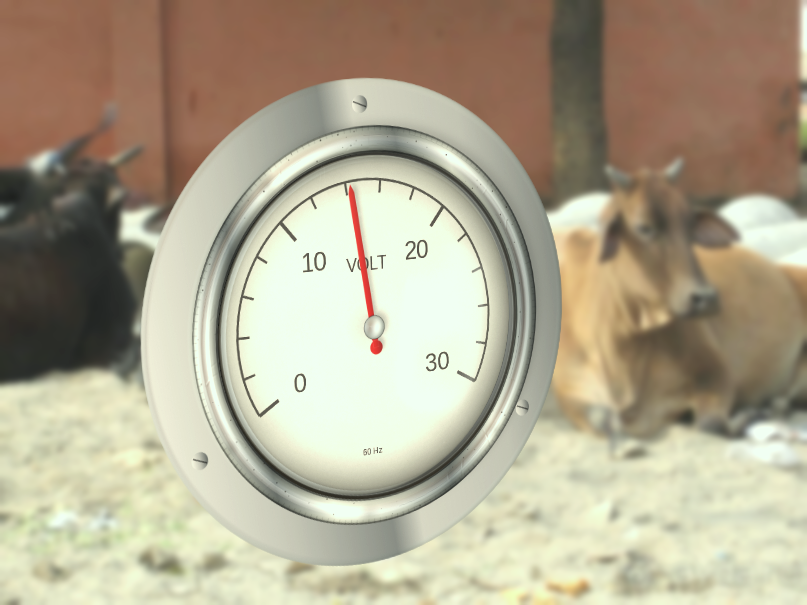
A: 14 V
